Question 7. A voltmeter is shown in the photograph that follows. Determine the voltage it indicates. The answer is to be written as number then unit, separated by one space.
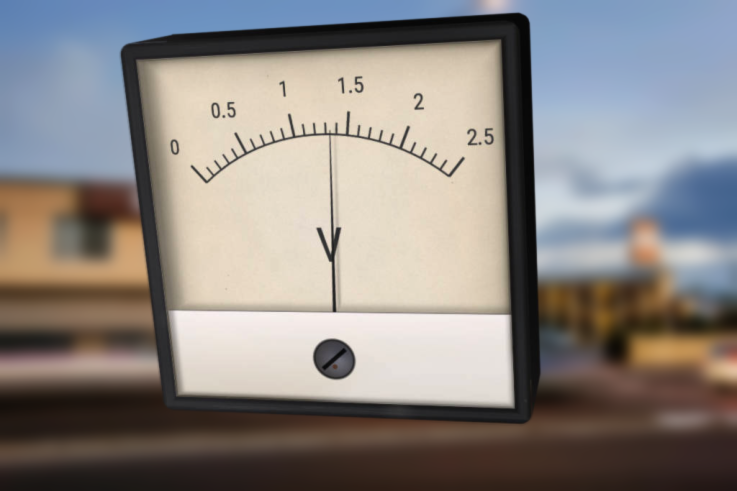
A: 1.35 V
